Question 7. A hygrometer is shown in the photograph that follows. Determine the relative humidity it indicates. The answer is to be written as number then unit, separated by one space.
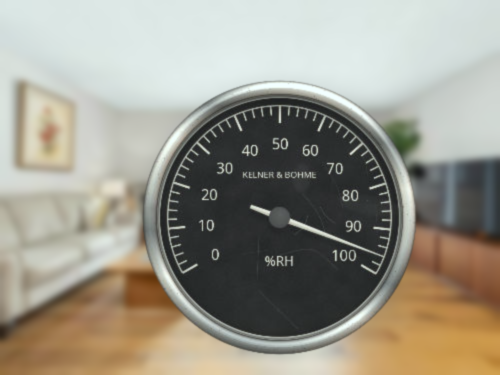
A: 96 %
